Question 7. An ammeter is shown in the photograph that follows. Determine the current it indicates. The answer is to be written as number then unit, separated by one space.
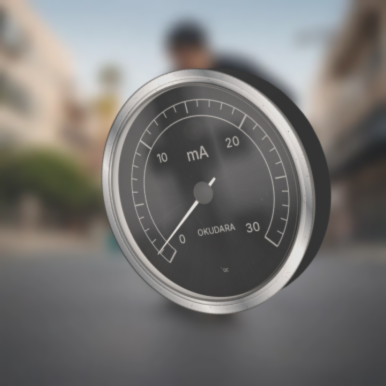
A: 1 mA
